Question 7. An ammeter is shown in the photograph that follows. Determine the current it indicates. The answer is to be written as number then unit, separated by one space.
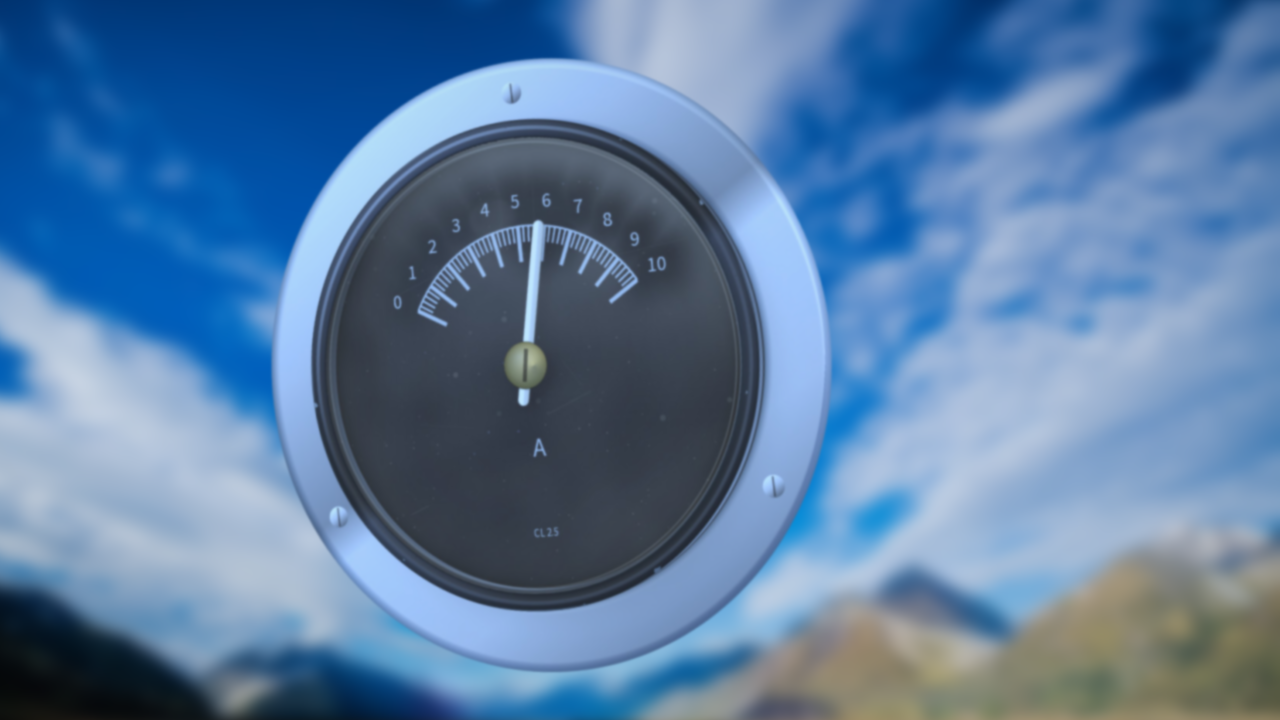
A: 6 A
